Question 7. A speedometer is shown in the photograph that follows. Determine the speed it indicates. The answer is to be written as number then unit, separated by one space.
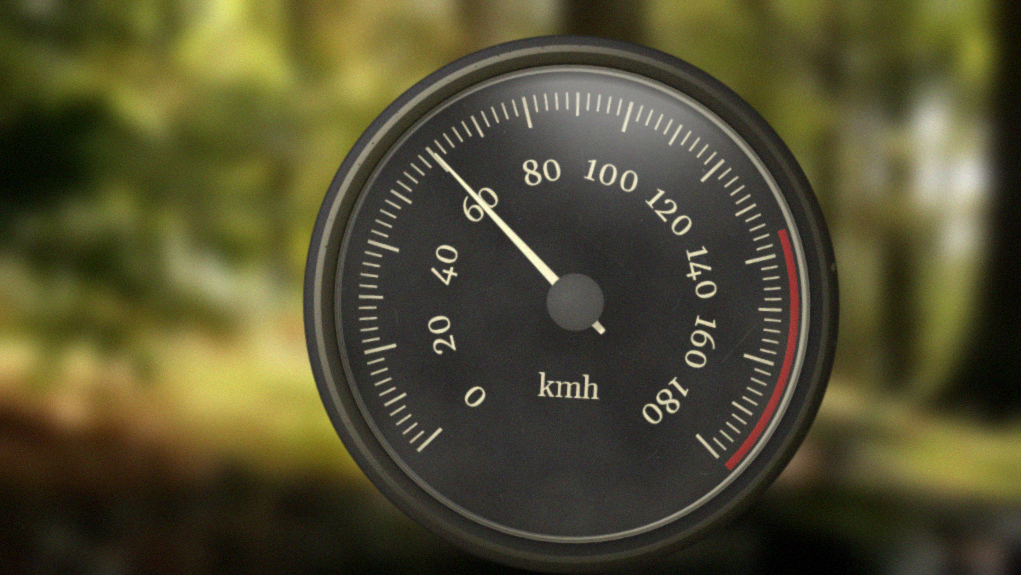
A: 60 km/h
